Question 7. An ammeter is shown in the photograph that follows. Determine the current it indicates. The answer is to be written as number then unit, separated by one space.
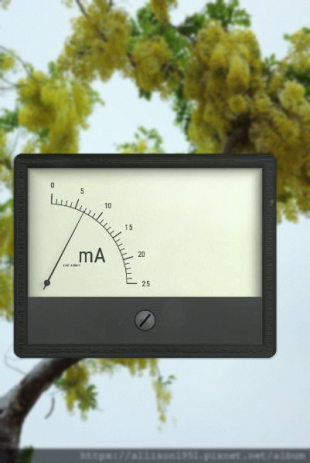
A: 7 mA
